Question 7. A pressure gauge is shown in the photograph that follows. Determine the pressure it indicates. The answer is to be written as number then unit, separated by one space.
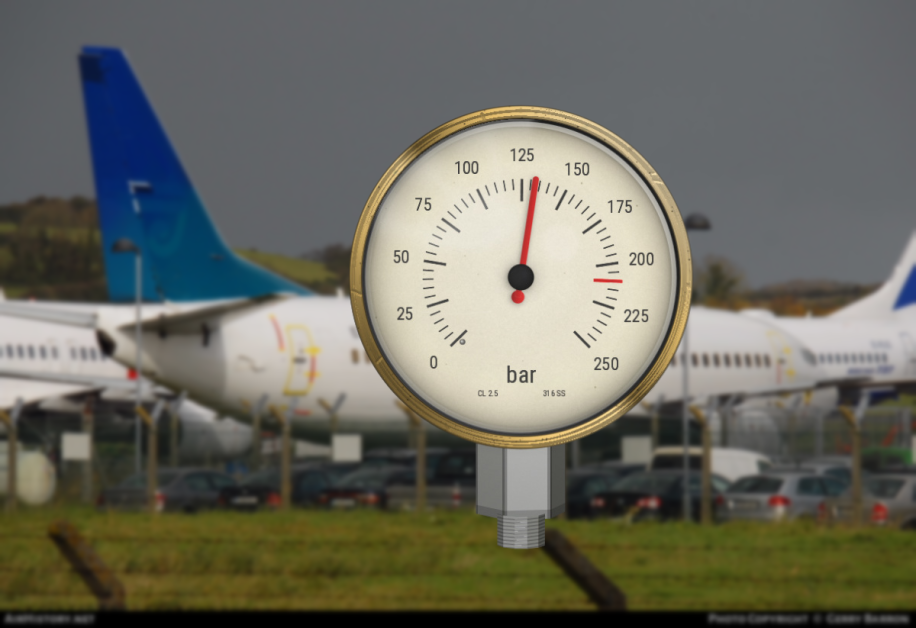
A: 132.5 bar
